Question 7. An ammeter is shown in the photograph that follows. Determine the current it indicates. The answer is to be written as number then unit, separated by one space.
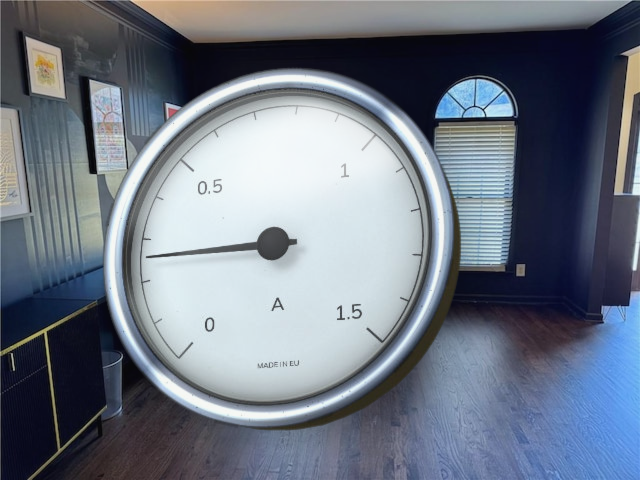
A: 0.25 A
